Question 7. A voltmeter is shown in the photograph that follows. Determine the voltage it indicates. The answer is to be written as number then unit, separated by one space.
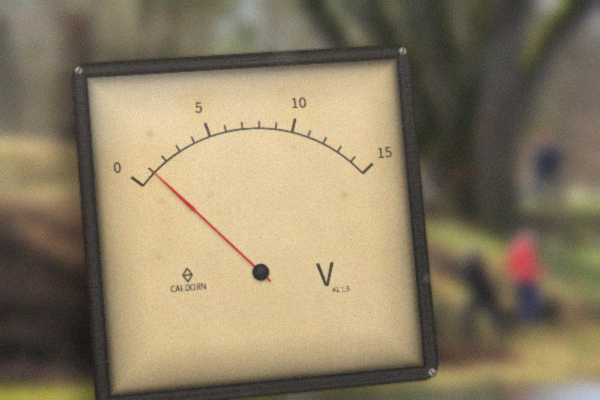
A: 1 V
